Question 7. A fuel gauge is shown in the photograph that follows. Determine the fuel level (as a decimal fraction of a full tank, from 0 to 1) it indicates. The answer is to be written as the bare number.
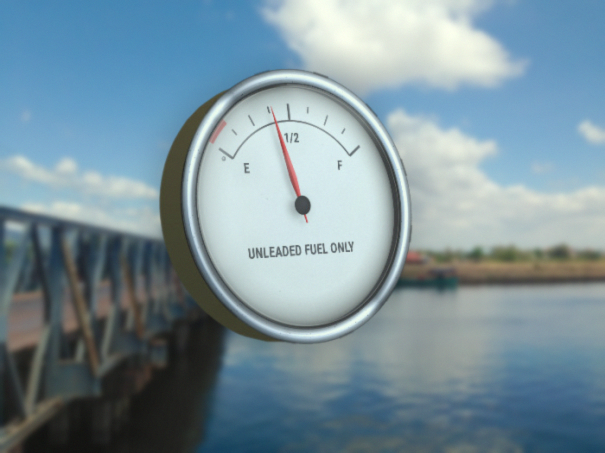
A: 0.375
